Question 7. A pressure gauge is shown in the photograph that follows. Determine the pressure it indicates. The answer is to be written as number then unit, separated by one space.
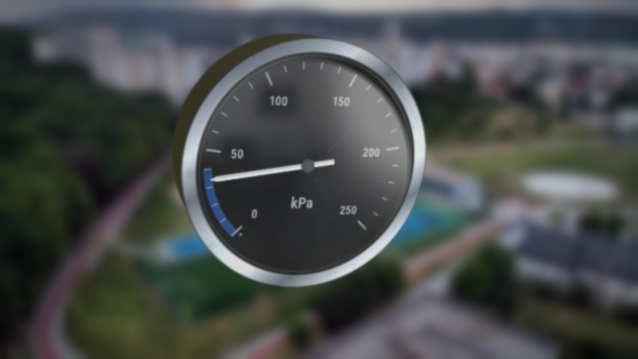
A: 35 kPa
